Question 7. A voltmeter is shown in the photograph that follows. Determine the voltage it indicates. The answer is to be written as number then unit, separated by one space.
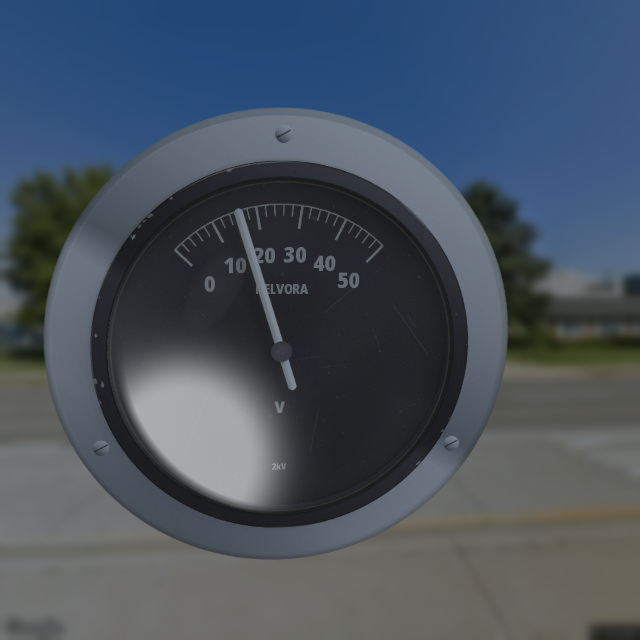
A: 16 V
